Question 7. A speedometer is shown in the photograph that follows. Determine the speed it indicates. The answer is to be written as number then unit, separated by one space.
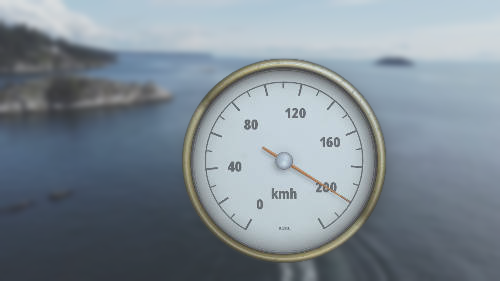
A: 200 km/h
